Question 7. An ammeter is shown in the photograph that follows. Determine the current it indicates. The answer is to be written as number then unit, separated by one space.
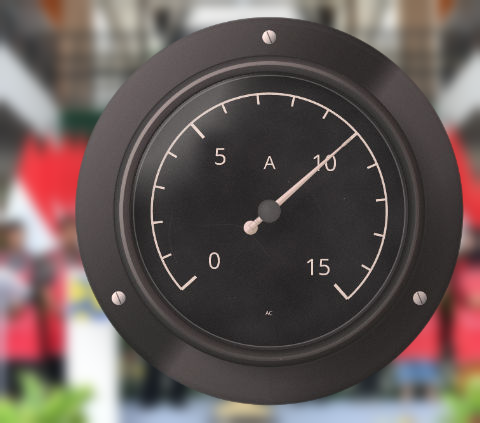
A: 10 A
